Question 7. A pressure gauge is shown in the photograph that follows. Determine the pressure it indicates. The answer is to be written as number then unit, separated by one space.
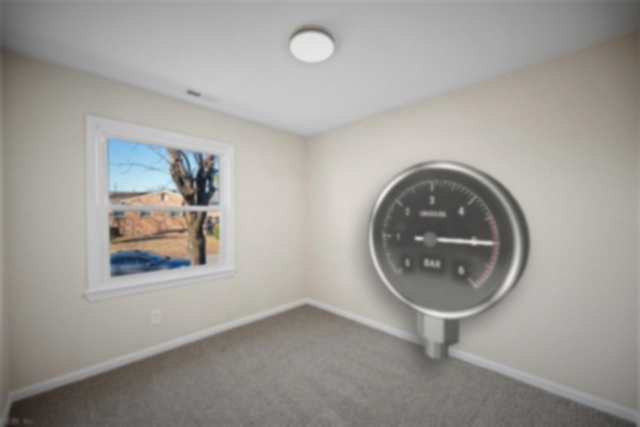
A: 5 bar
